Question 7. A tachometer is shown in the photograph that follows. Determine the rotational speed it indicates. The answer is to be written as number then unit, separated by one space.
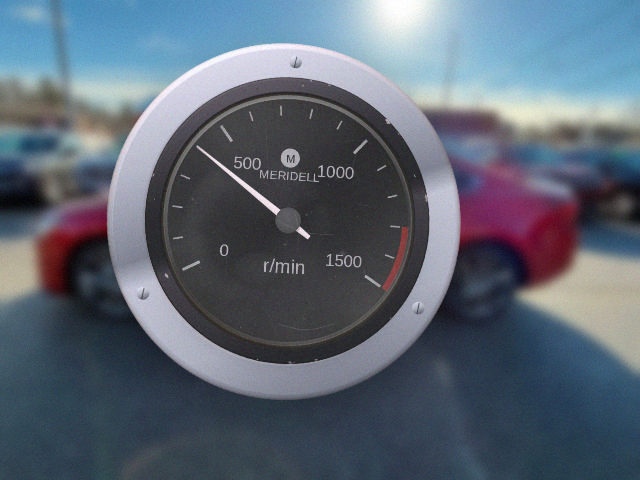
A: 400 rpm
